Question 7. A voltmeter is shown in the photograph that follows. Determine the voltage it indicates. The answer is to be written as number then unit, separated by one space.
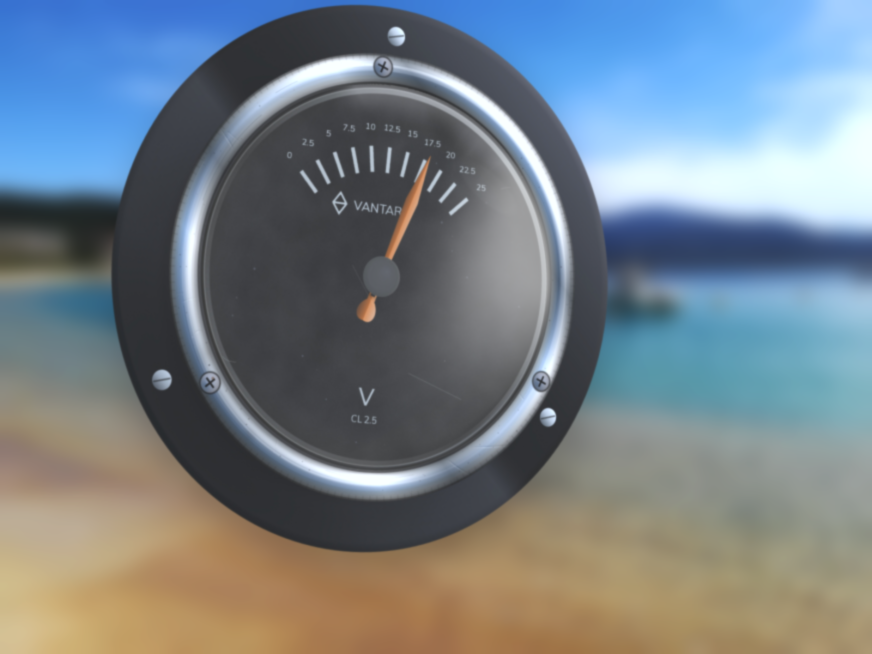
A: 17.5 V
